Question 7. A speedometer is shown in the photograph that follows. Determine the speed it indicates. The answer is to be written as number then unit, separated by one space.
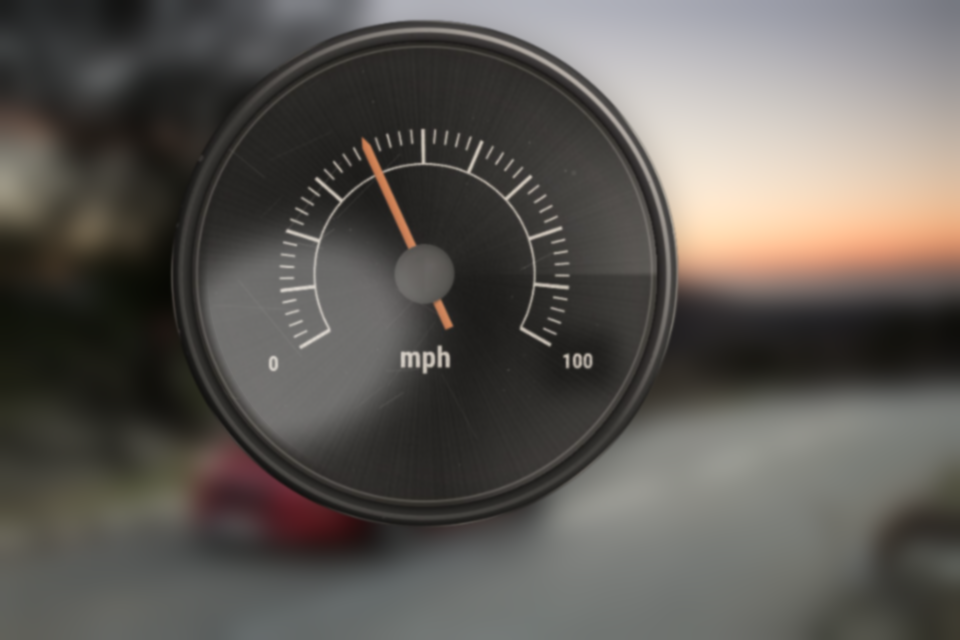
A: 40 mph
